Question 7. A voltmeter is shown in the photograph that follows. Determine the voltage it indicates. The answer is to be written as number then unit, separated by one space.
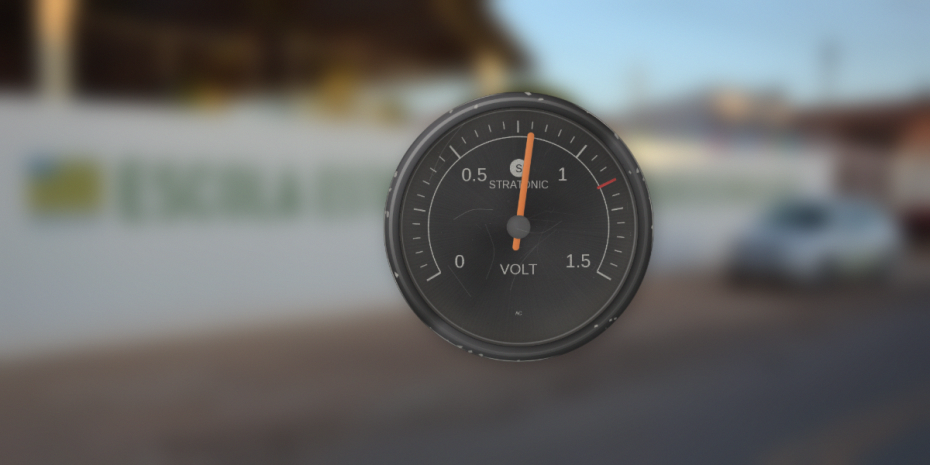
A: 0.8 V
